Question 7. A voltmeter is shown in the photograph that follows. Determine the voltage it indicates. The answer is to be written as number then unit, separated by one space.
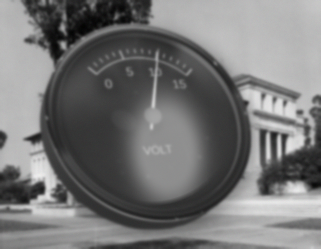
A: 10 V
